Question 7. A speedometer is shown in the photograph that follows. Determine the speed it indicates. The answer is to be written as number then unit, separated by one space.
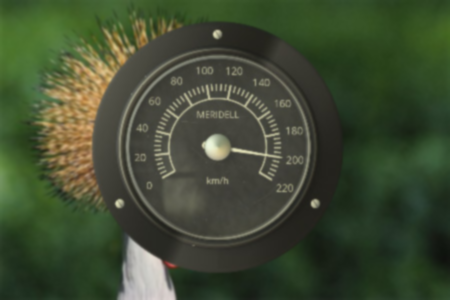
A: 200 km/h
